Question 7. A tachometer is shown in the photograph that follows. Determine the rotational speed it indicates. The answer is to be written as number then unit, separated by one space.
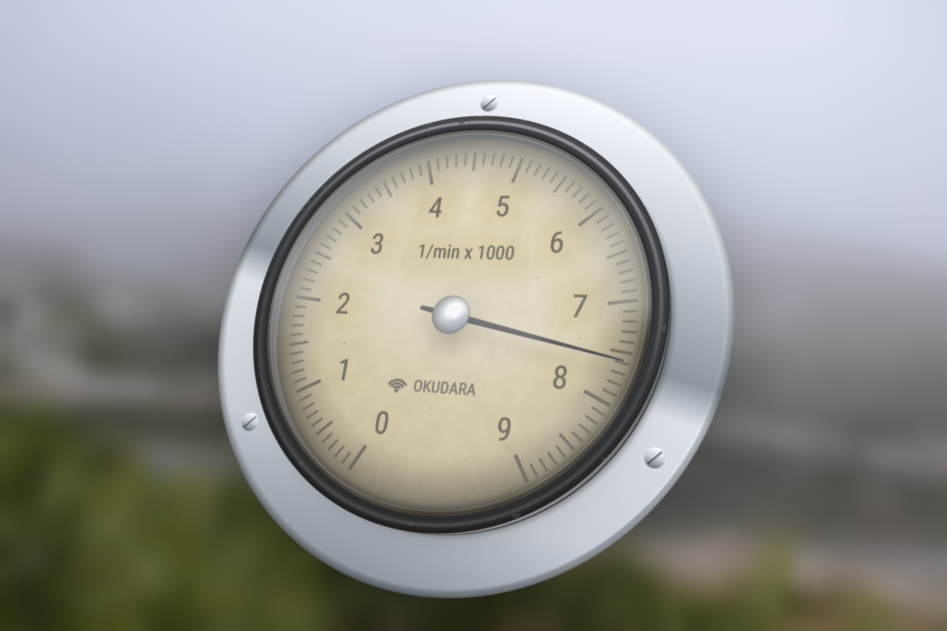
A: 7600 rpm
